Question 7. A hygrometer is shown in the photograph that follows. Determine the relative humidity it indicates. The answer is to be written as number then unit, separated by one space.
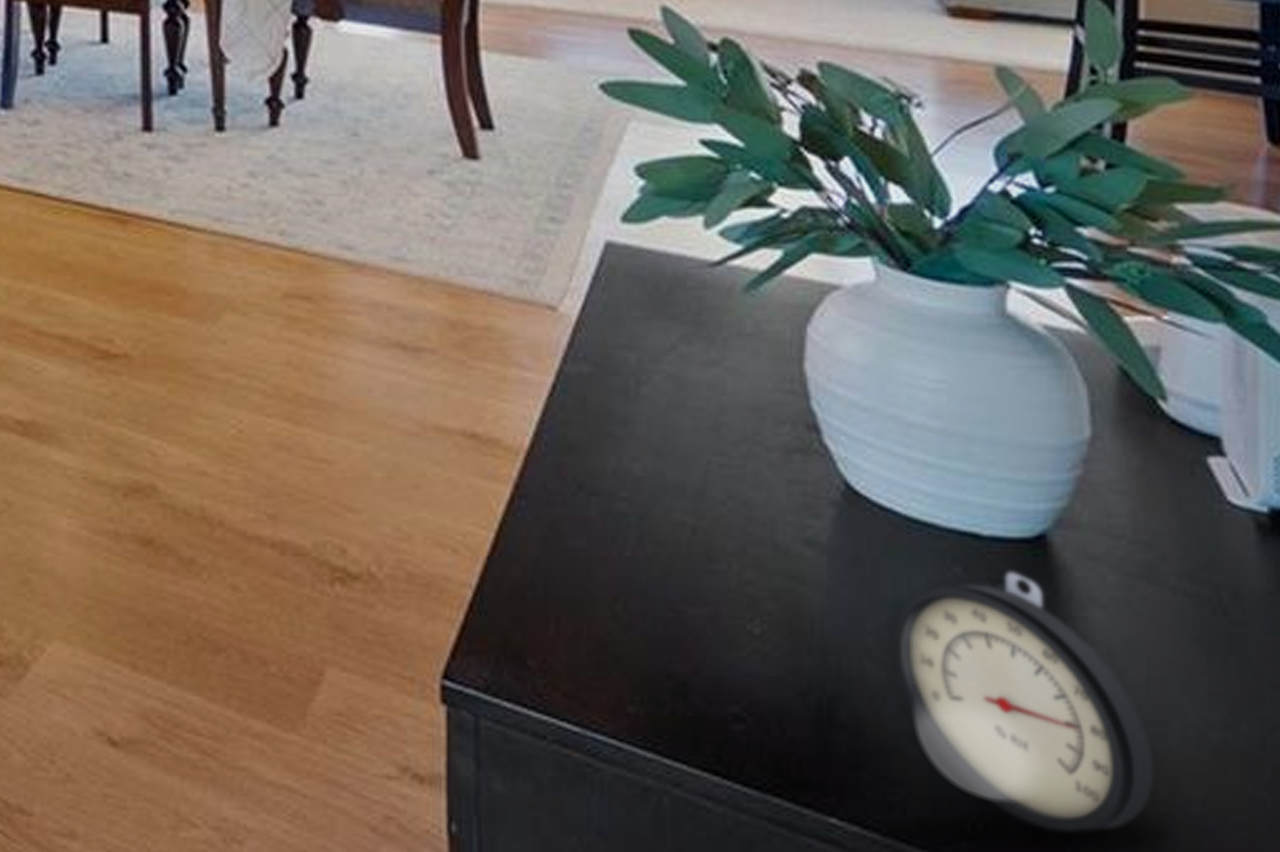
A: 80 %
